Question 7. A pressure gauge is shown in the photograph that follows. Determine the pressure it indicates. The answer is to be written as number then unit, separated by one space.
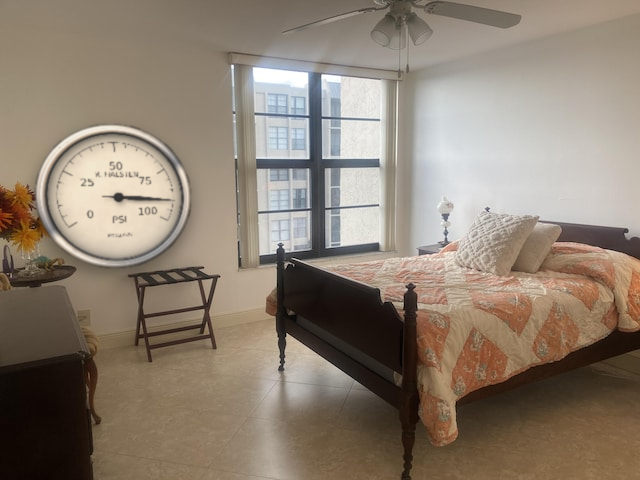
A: 90 psi
